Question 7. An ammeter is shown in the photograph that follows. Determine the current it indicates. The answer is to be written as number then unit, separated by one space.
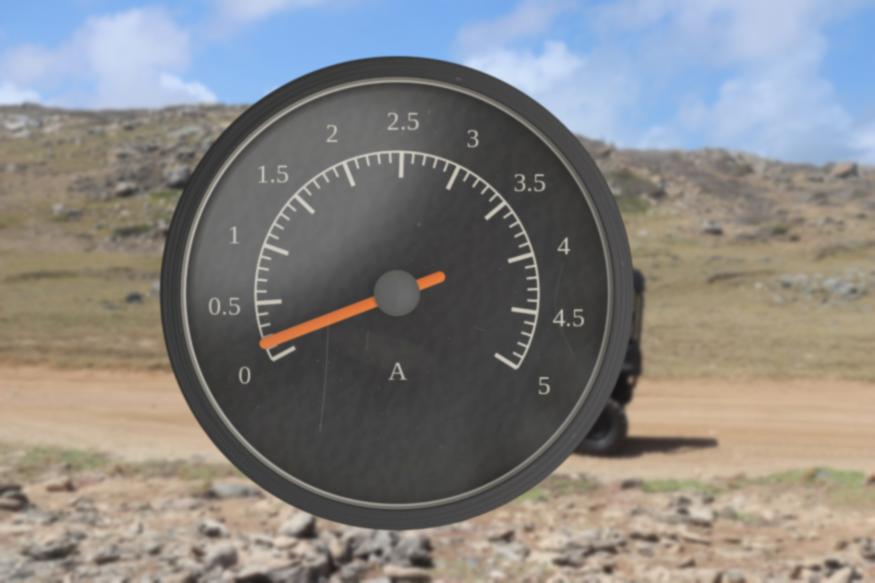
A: 0.15 A
